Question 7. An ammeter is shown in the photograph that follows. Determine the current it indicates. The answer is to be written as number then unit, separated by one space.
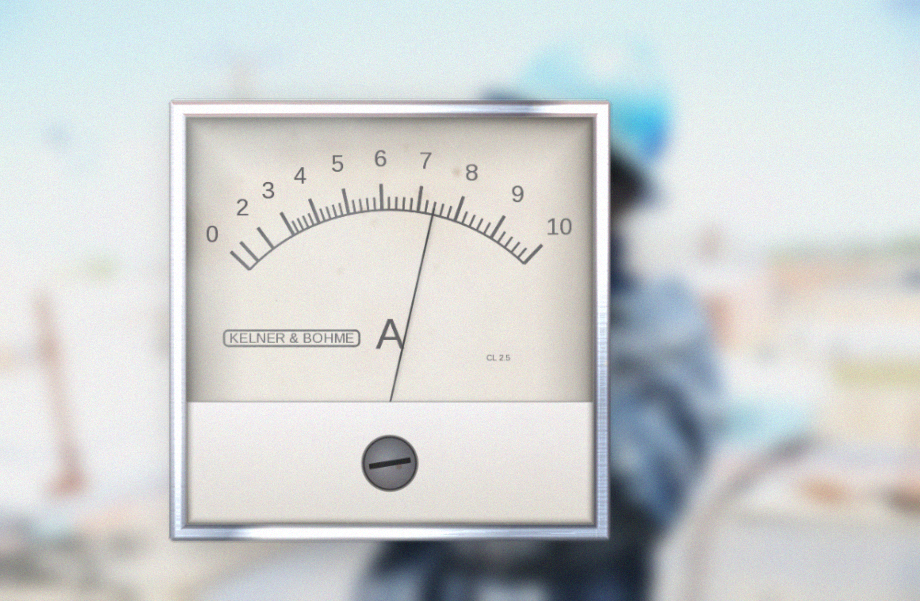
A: 7.4 A
